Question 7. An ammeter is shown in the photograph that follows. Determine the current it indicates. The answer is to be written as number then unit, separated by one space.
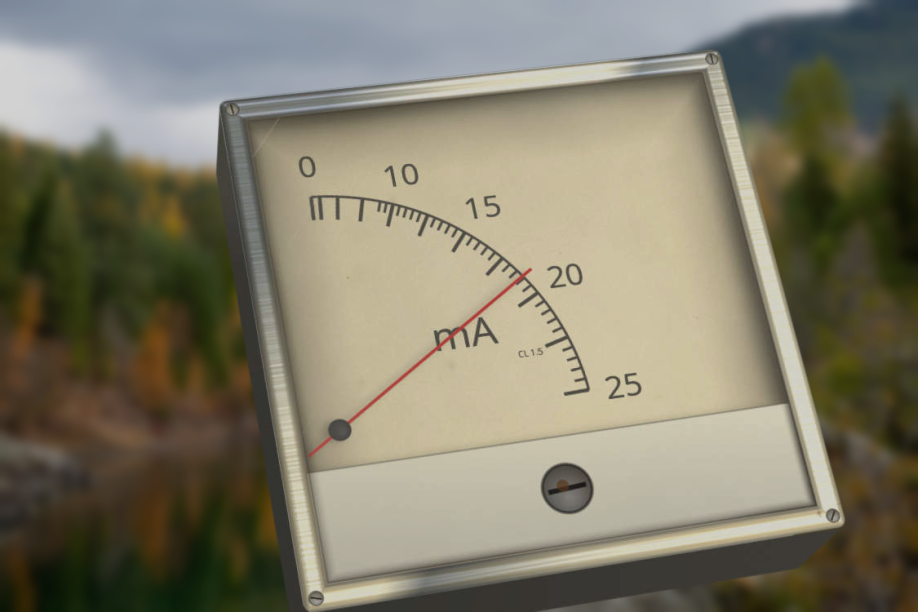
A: 19 mA
